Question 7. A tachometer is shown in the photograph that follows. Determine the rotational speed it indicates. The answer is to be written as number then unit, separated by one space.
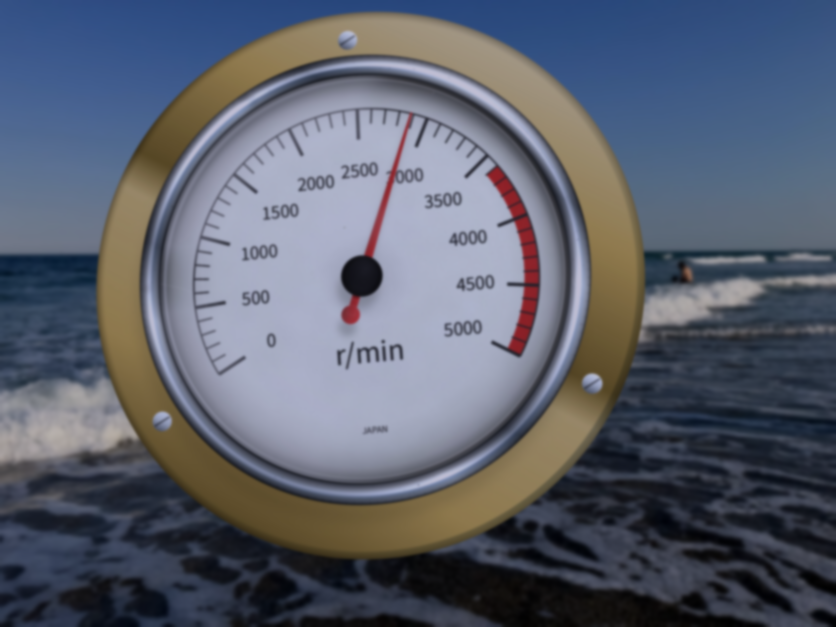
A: 2900 rpm
